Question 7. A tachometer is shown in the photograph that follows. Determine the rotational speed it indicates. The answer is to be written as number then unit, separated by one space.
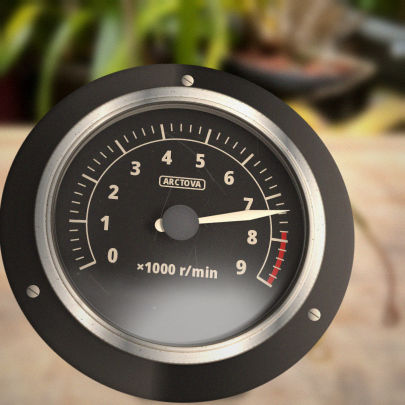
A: 7400 rpm
